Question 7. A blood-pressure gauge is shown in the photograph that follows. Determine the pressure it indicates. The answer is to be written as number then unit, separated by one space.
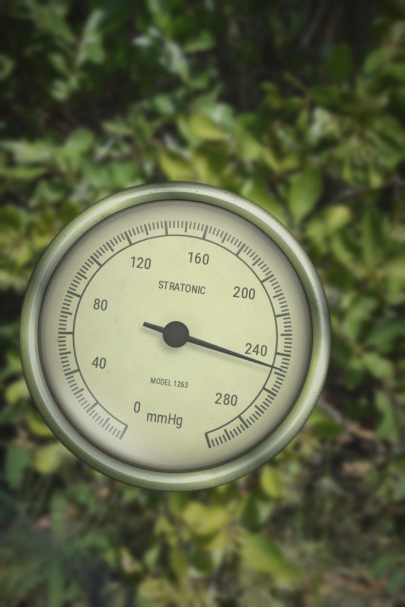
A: 248 mmHg
